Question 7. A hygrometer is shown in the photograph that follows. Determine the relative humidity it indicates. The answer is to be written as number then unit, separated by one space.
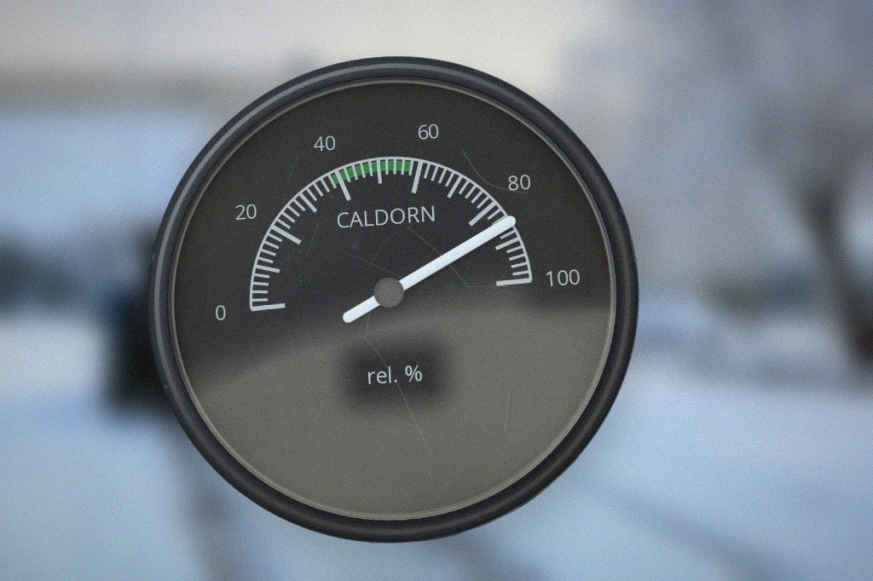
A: 86 %
